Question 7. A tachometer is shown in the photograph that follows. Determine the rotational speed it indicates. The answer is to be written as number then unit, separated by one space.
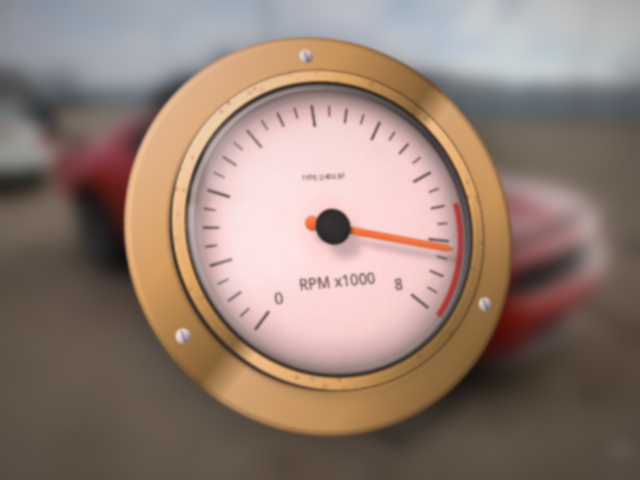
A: 7125 rpm
